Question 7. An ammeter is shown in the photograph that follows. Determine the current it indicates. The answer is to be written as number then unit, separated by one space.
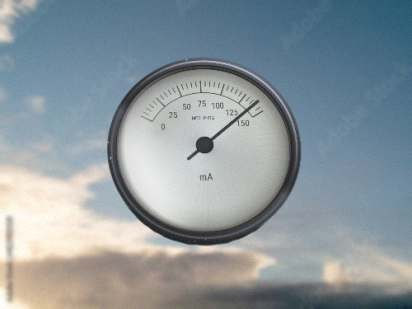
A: 140 mA
